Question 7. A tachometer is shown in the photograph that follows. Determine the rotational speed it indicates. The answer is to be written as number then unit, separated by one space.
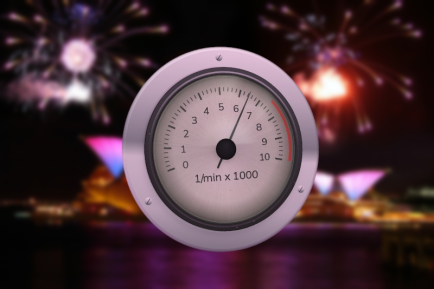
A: 6400 rpm
